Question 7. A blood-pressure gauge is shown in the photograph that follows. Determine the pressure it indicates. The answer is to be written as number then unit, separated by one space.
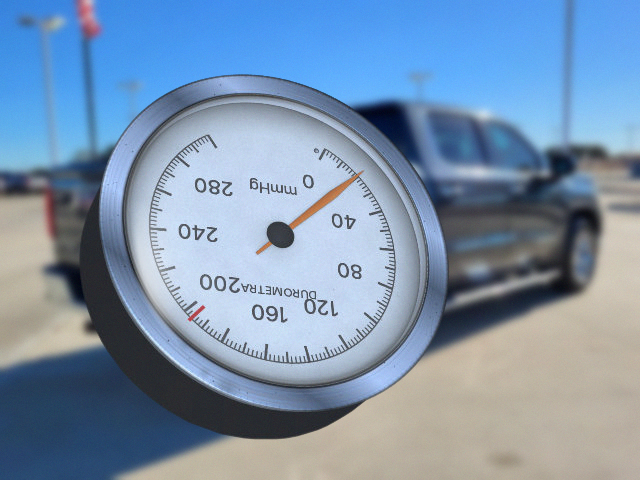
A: 20 mmHg
